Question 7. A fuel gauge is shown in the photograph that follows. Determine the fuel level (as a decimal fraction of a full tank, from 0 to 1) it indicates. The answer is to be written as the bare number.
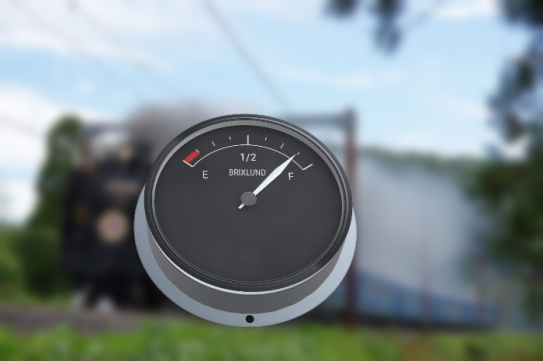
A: 0.875
